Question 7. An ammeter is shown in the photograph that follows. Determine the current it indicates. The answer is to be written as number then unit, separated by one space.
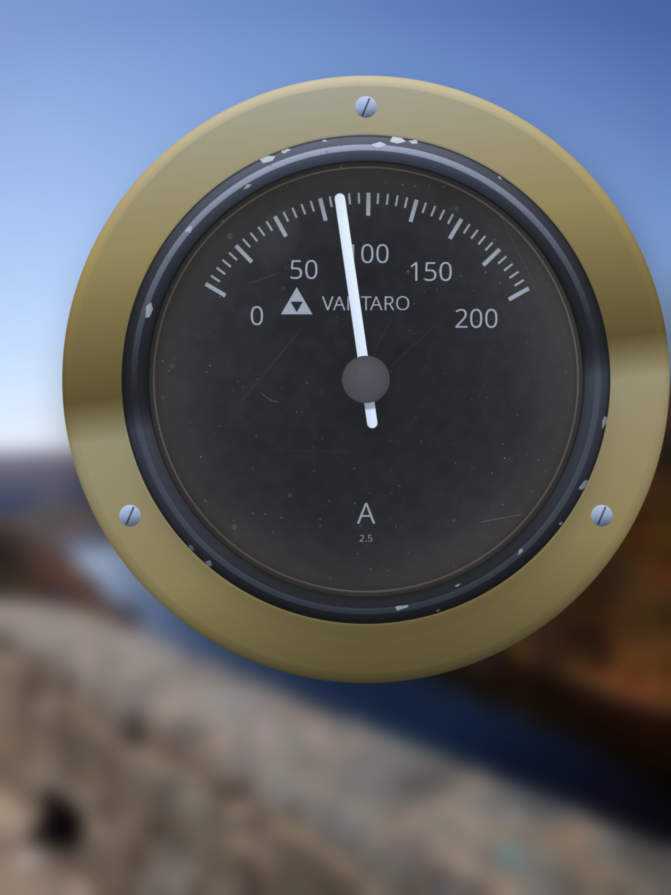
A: 85 A
